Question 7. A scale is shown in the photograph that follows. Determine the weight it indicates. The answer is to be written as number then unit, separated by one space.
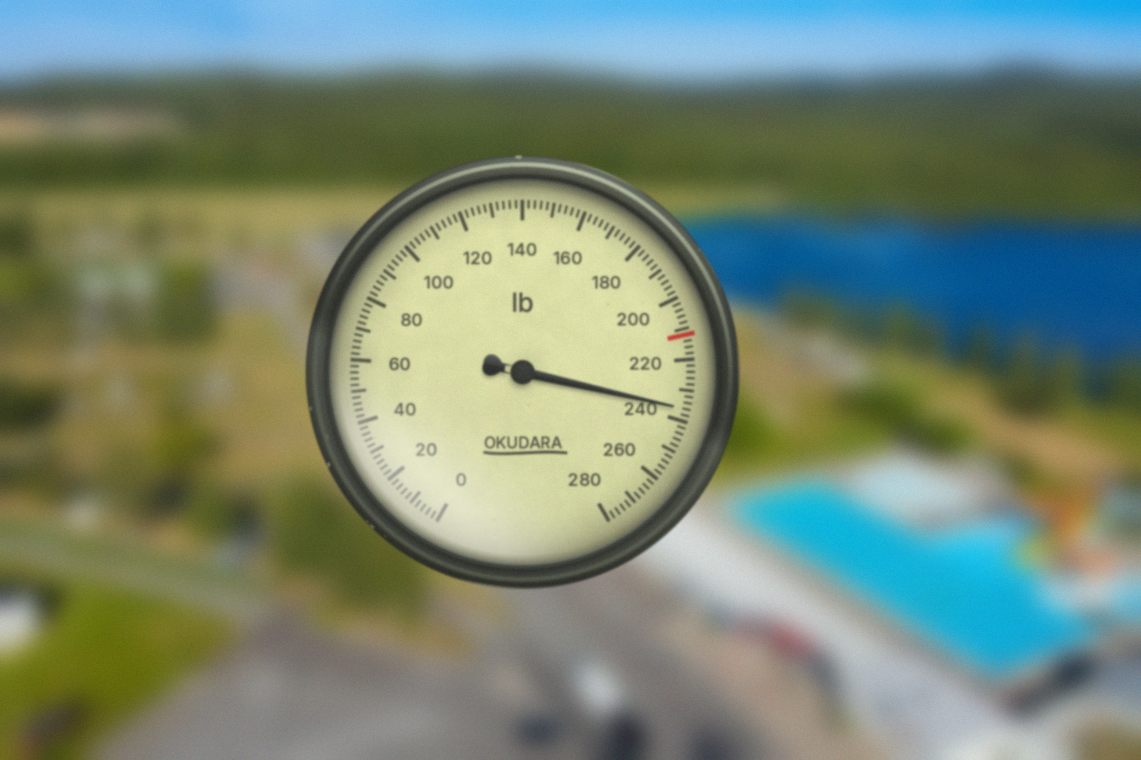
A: 236 lb
